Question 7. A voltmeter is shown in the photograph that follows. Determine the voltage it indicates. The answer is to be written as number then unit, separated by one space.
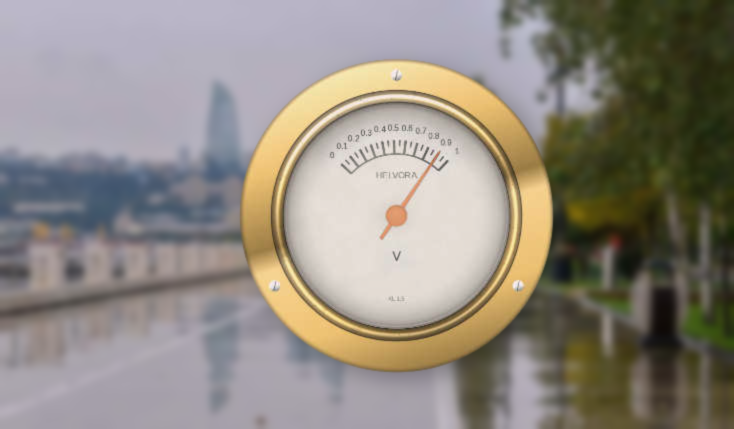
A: 0.9 V
